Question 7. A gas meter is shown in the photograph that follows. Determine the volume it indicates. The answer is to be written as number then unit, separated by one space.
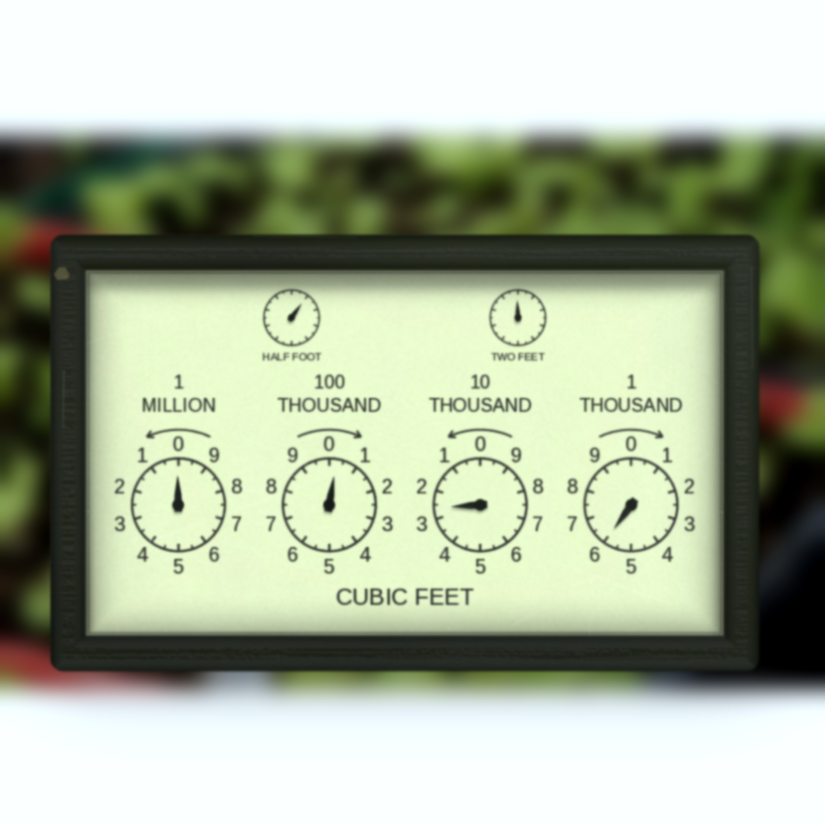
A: 2600 ft³
